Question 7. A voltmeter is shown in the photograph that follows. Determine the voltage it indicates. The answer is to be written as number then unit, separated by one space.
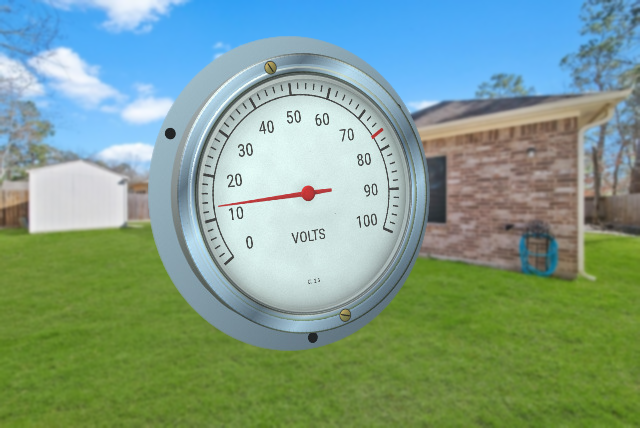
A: 13 V
